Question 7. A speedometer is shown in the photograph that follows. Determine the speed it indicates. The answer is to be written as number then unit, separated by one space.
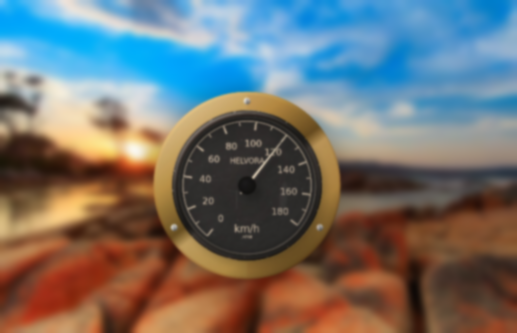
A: 120 km/h
